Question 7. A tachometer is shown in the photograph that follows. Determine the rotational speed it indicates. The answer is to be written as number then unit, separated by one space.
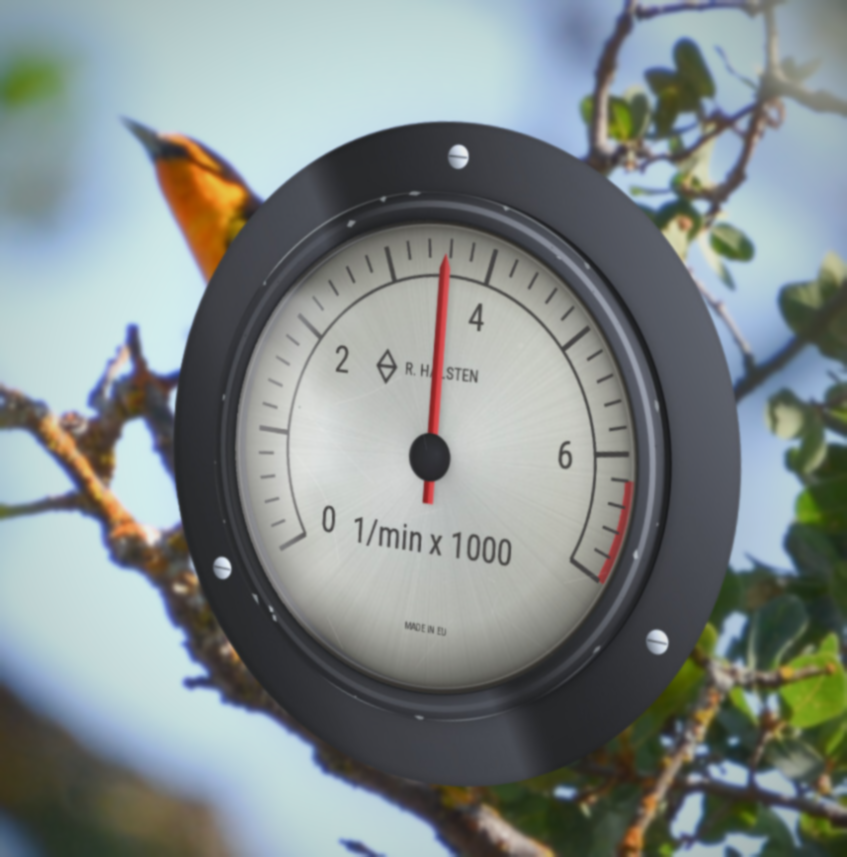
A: 3600 rpm
